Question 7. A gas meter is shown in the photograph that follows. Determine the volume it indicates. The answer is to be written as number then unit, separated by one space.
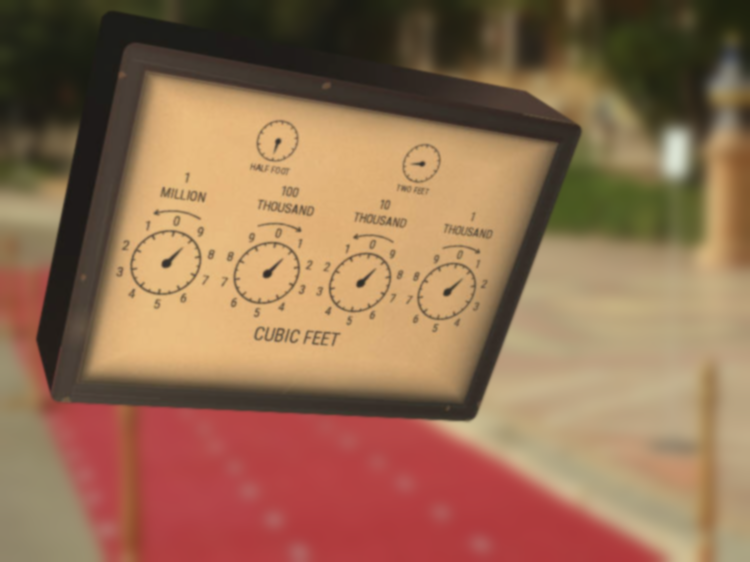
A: 909100 ft³
